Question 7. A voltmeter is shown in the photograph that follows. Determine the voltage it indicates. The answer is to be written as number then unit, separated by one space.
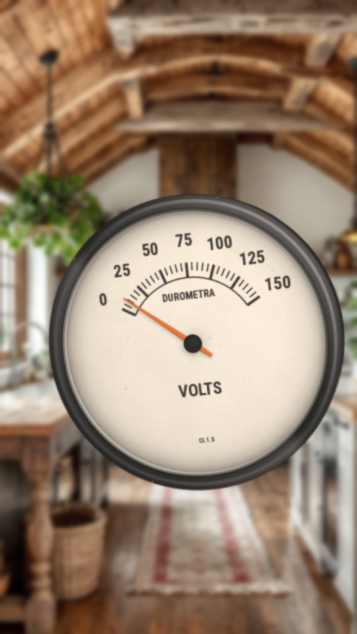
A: 10 V
